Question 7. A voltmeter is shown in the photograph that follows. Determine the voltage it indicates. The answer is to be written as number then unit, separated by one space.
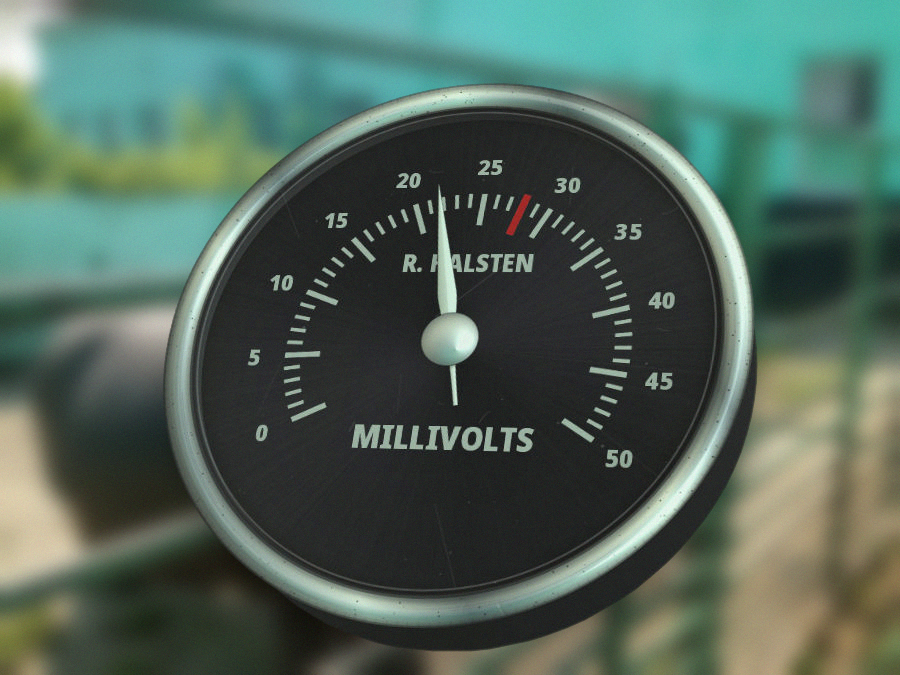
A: 22 mV
